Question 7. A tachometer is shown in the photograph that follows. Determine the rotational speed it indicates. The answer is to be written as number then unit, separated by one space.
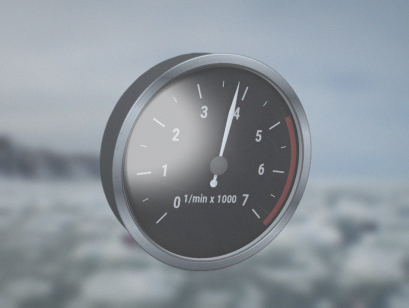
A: 3750 rpm
